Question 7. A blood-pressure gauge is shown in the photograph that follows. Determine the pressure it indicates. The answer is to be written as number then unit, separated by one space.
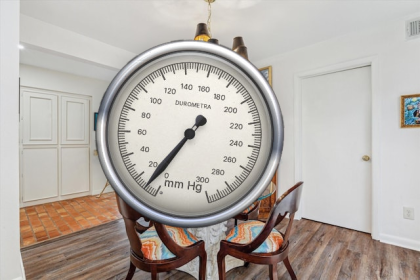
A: 10 mmHg
